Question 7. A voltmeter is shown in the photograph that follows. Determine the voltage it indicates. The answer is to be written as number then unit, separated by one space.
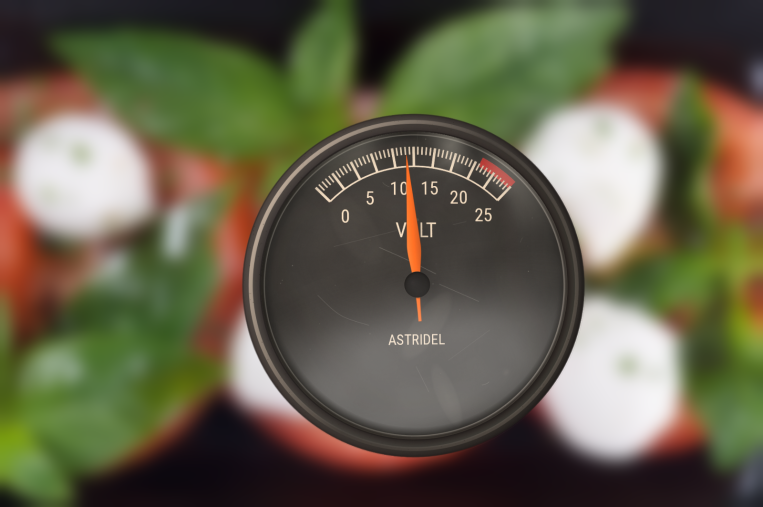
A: 11.5 V
